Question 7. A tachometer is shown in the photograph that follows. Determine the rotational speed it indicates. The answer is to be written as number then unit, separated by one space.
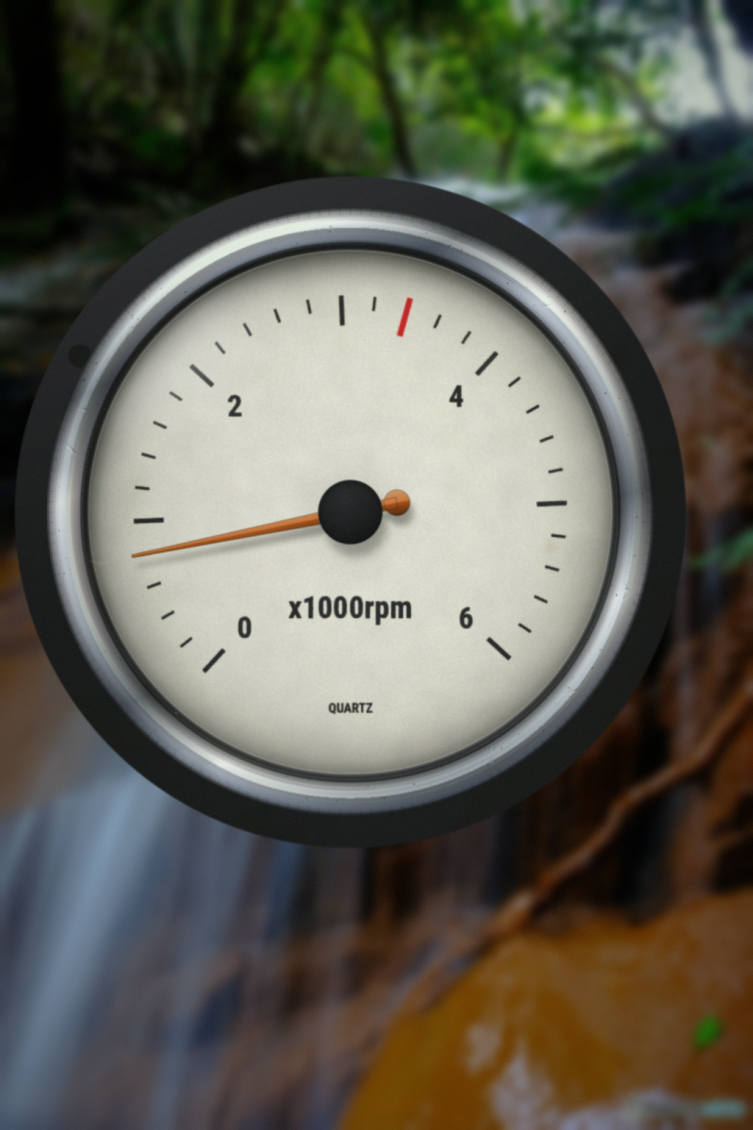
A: 800 rpm
